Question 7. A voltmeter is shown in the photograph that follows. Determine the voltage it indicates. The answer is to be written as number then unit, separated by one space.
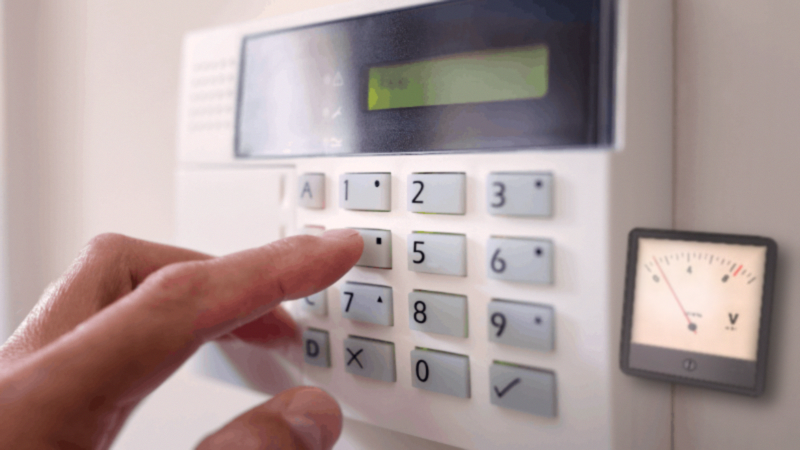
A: 1 V
